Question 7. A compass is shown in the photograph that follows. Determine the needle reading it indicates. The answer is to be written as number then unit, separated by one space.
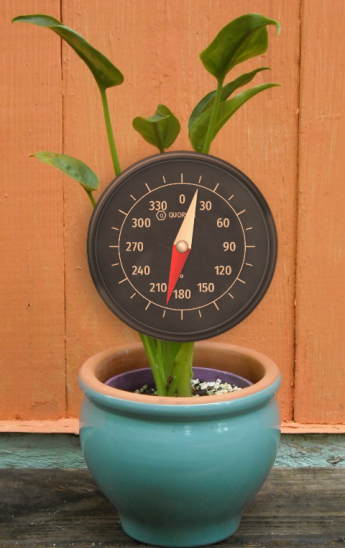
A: 195 °
